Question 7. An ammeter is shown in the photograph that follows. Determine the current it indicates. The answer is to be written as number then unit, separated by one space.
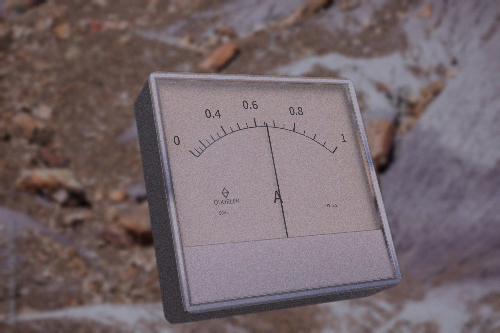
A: 0.65 A
